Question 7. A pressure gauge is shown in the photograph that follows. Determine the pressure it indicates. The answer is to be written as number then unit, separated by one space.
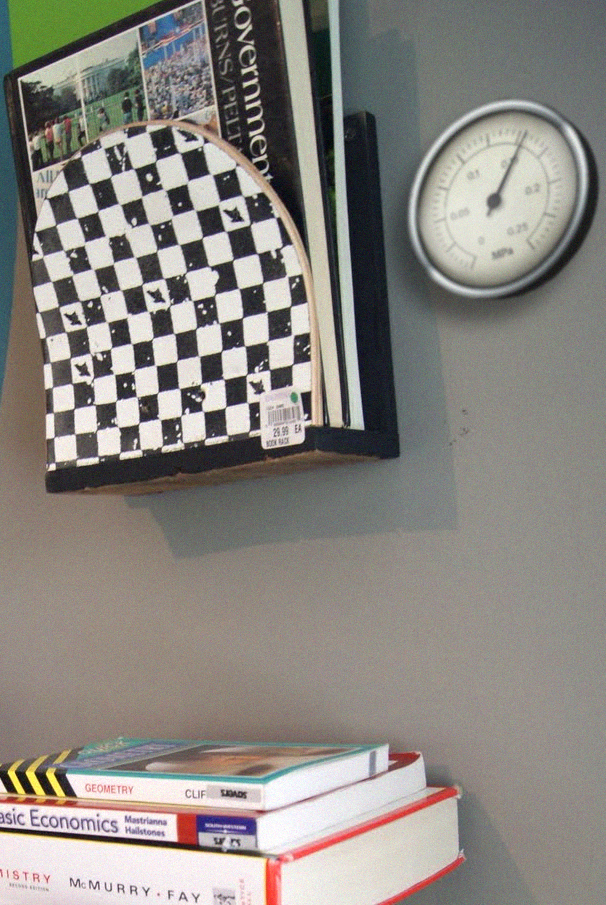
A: 0.155 MPa
